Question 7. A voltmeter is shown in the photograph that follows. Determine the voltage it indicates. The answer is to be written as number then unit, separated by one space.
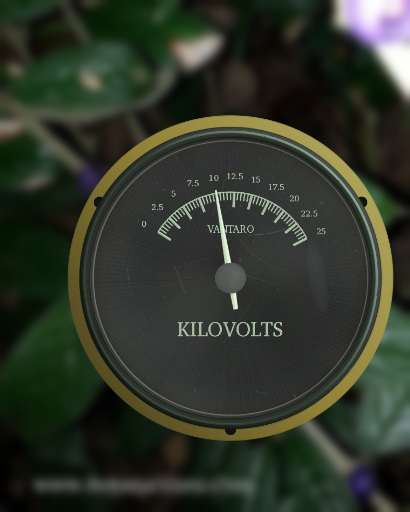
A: 10 kV
